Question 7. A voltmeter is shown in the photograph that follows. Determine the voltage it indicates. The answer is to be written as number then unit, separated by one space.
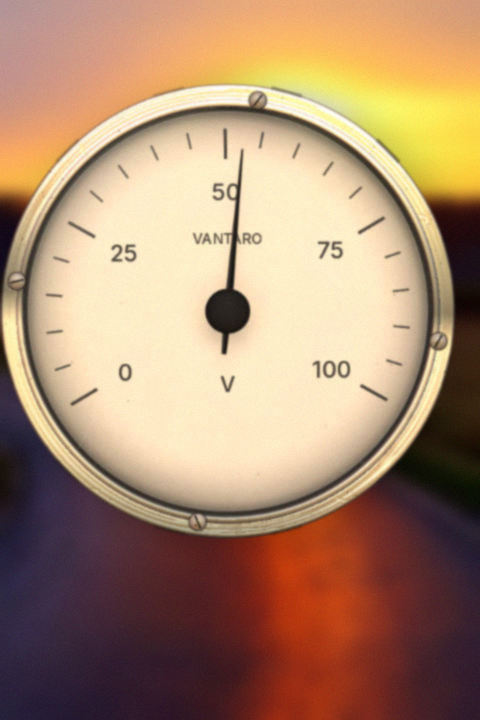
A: 52.5 V
